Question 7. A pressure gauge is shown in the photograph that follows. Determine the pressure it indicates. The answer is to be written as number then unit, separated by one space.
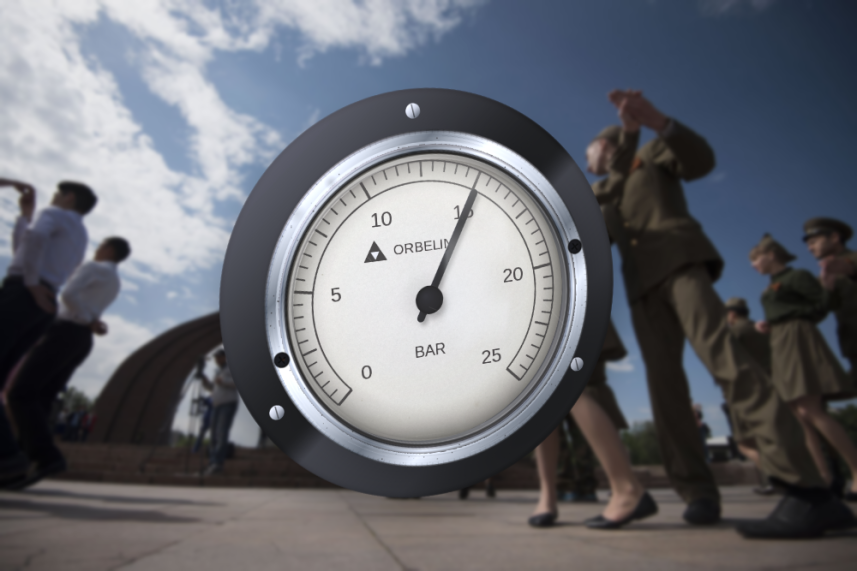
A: 15 bar
